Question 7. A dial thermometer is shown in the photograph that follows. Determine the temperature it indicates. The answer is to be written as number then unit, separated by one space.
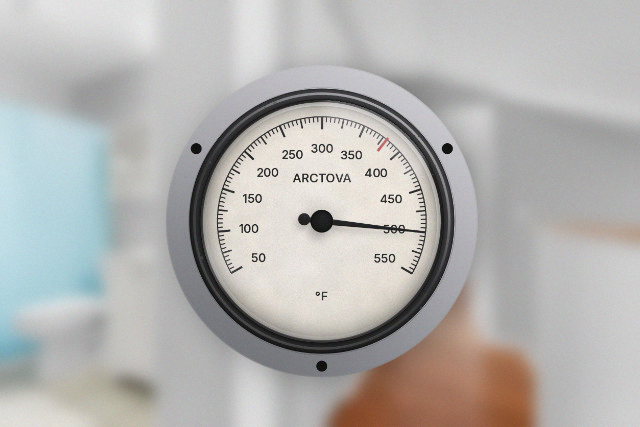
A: 500 °F
